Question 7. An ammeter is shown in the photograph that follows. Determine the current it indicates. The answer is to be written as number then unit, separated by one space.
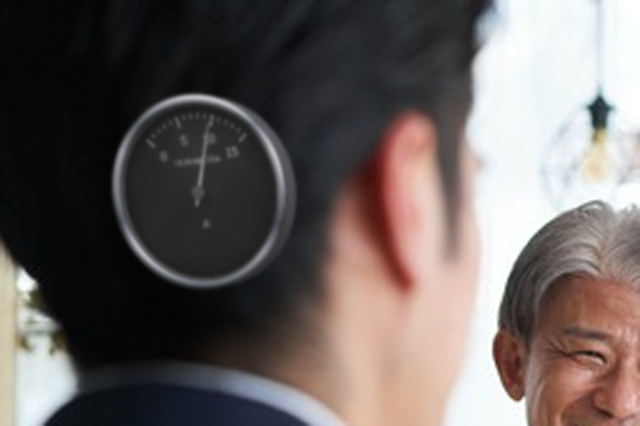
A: 10 A
